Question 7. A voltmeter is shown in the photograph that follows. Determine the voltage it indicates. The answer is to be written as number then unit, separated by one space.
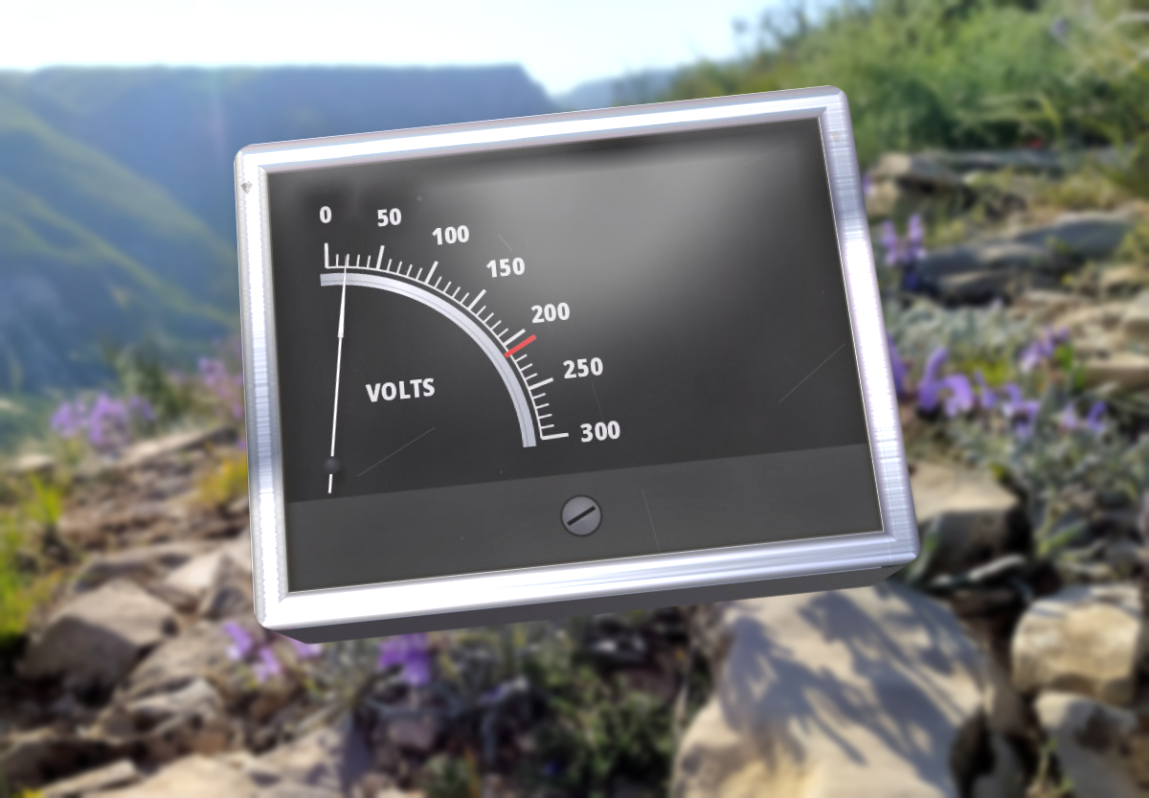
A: 20 V
